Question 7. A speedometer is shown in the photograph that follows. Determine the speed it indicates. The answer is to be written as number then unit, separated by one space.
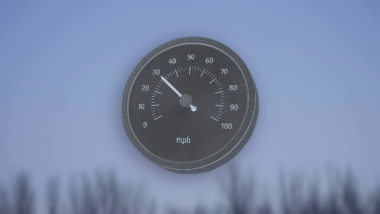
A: 30 mph
